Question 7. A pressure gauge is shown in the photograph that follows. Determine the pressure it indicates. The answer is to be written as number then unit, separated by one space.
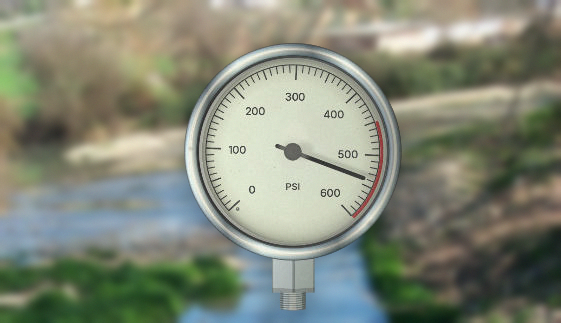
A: 540 psi
